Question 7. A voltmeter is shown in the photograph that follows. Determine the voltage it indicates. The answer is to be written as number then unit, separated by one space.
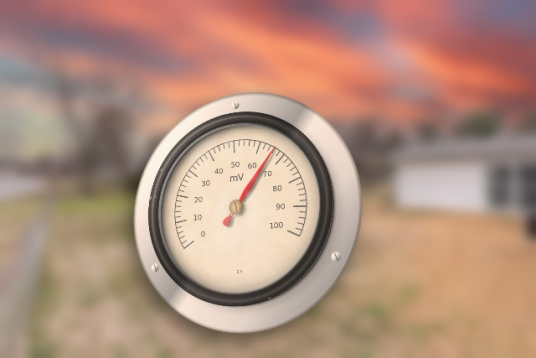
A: 66 mV
